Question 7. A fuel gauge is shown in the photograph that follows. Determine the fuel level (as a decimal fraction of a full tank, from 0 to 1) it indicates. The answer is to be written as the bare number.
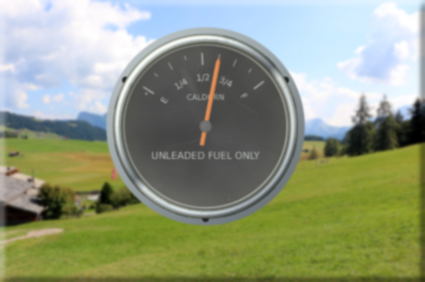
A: 0.625
